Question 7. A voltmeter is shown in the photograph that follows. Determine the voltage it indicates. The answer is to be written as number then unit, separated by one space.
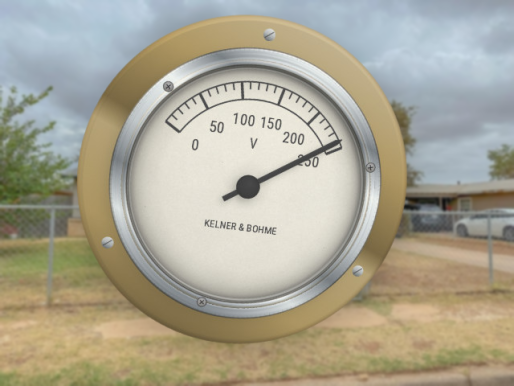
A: 240 V
